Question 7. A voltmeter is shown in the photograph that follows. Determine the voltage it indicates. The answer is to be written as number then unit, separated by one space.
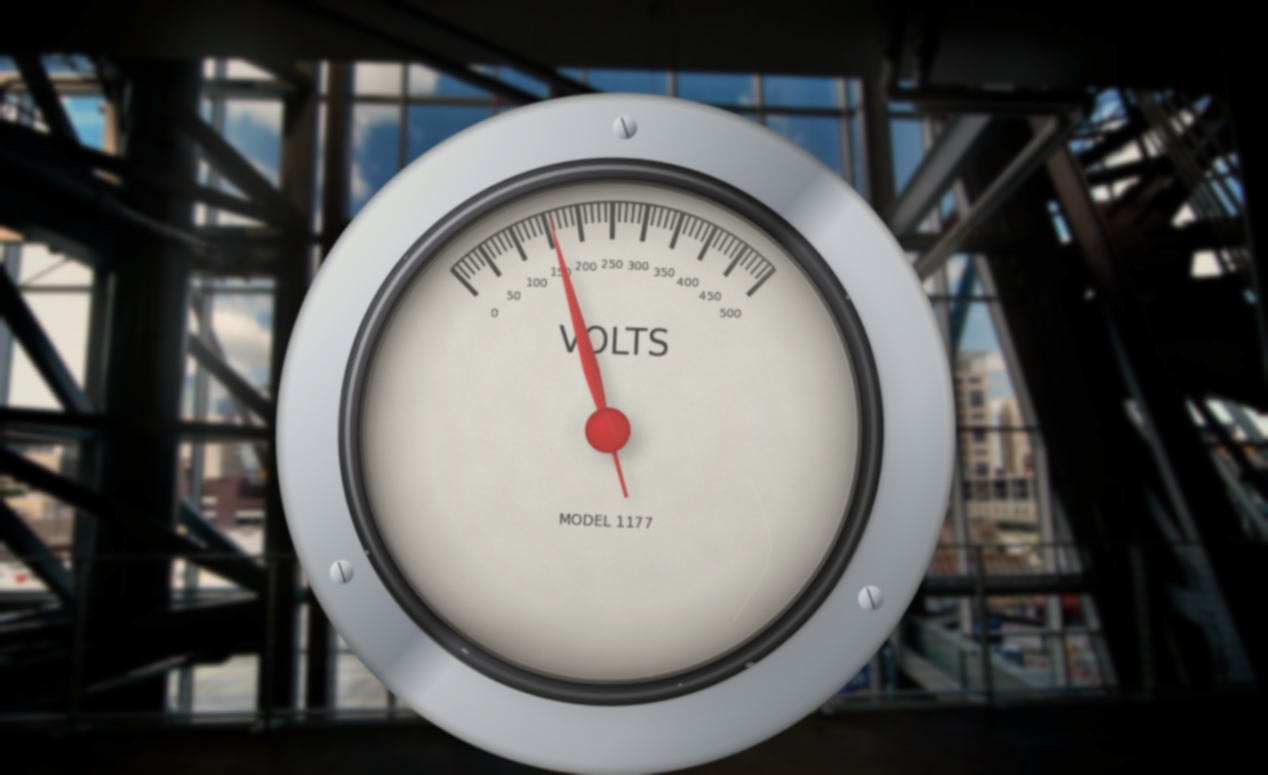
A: 160 V
